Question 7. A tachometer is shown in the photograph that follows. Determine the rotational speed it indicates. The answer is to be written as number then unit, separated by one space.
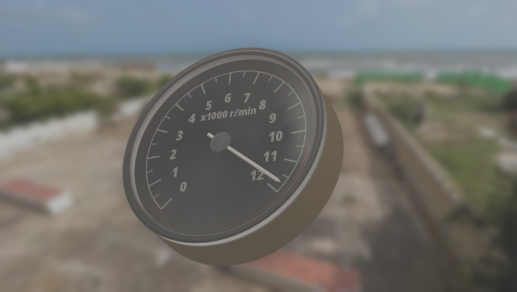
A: 11750 rpm
